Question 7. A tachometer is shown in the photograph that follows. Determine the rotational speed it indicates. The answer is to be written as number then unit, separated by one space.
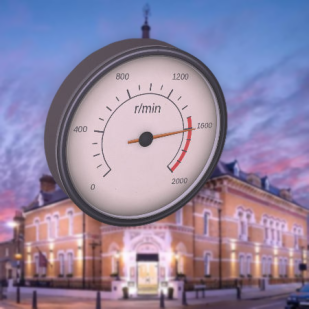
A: 1600 rpm
